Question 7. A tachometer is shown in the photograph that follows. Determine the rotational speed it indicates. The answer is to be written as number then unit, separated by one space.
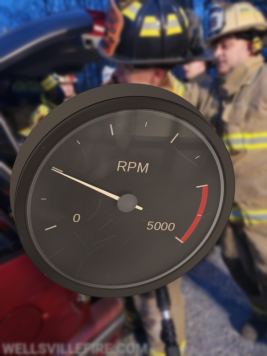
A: 1000 rpm
